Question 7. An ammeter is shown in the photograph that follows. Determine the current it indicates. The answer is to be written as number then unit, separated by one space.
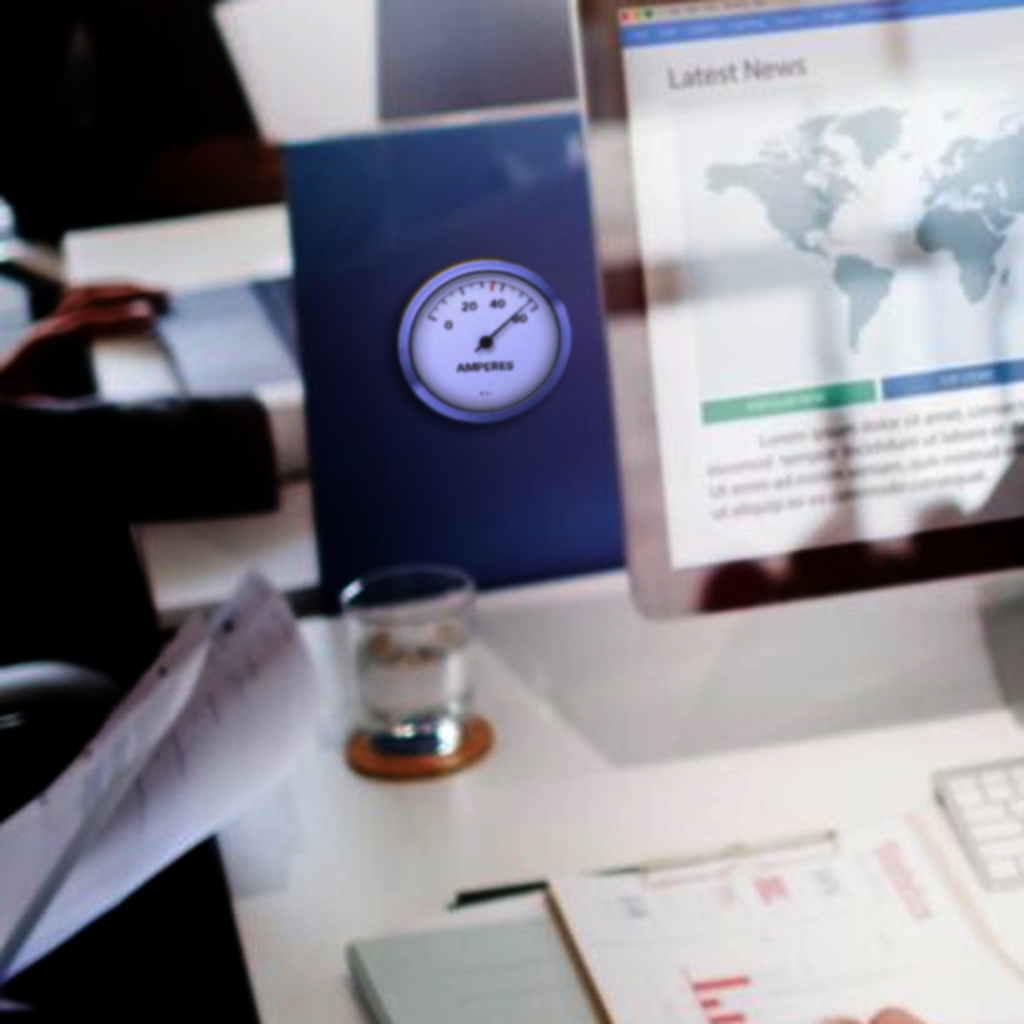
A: 55 A
